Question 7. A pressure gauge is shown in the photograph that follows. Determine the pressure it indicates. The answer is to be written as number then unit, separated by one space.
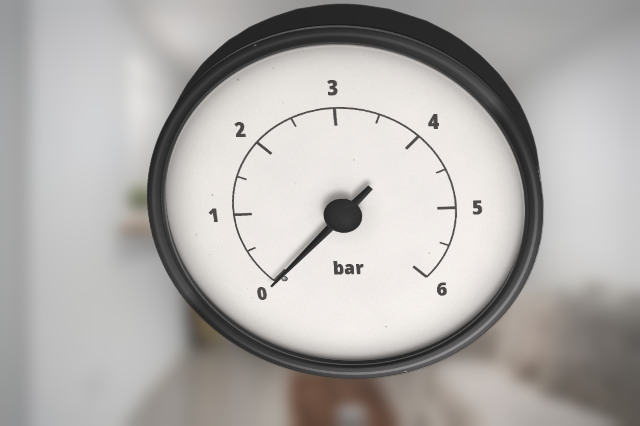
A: 0 bar
